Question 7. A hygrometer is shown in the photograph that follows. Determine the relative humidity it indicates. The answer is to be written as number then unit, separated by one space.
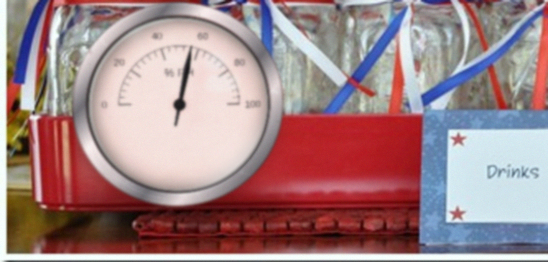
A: 56 %
